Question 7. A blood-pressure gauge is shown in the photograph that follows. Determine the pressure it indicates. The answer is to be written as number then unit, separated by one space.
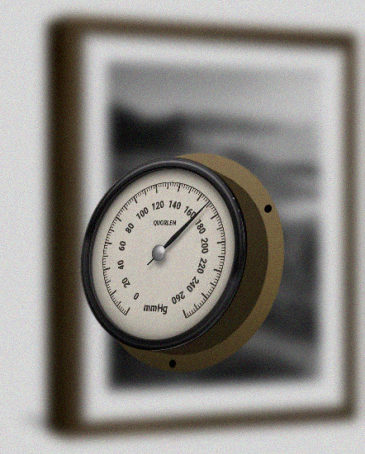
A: 170 mmHg
